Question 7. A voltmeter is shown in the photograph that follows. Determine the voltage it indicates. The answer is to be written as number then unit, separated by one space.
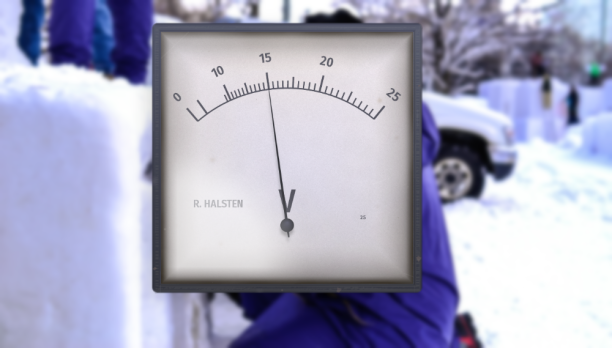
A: 15 V
